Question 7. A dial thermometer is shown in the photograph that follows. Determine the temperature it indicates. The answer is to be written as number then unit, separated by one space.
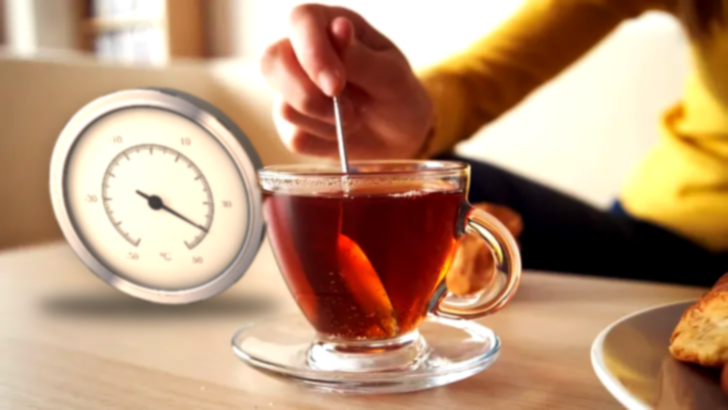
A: 40 °C
